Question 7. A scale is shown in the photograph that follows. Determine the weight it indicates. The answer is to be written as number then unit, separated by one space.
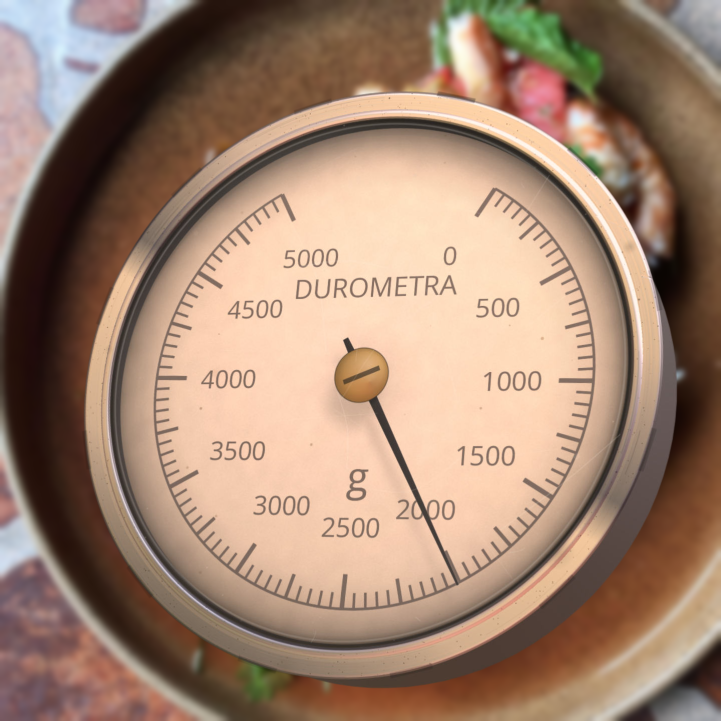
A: 2000 g
